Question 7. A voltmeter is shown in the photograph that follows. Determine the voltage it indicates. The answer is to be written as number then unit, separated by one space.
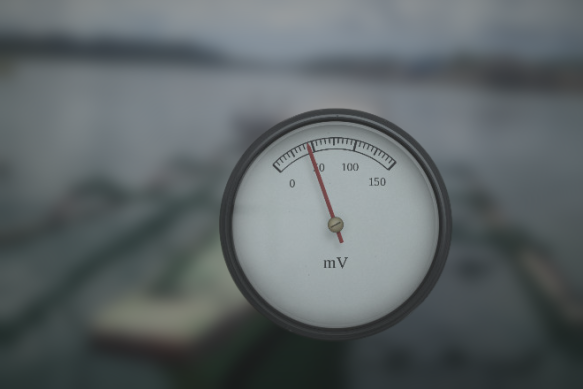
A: 45 mV
